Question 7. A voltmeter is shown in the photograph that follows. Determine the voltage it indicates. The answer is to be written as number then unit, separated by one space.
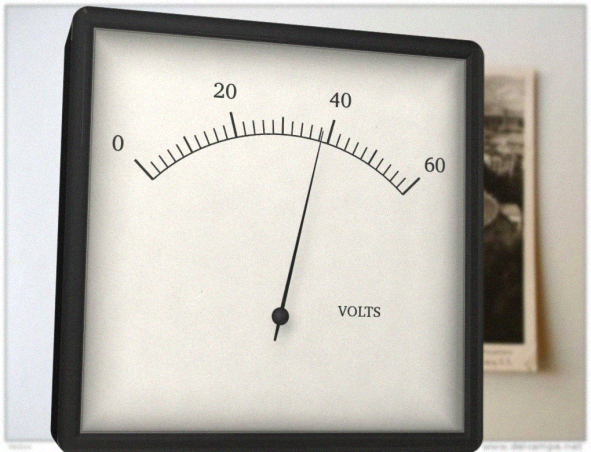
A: 38 V
